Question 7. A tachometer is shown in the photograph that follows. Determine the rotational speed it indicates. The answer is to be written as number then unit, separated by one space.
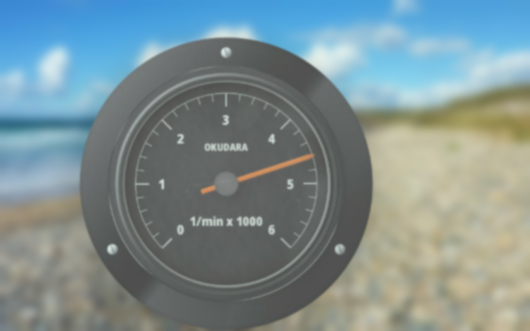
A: 4600 rpm
